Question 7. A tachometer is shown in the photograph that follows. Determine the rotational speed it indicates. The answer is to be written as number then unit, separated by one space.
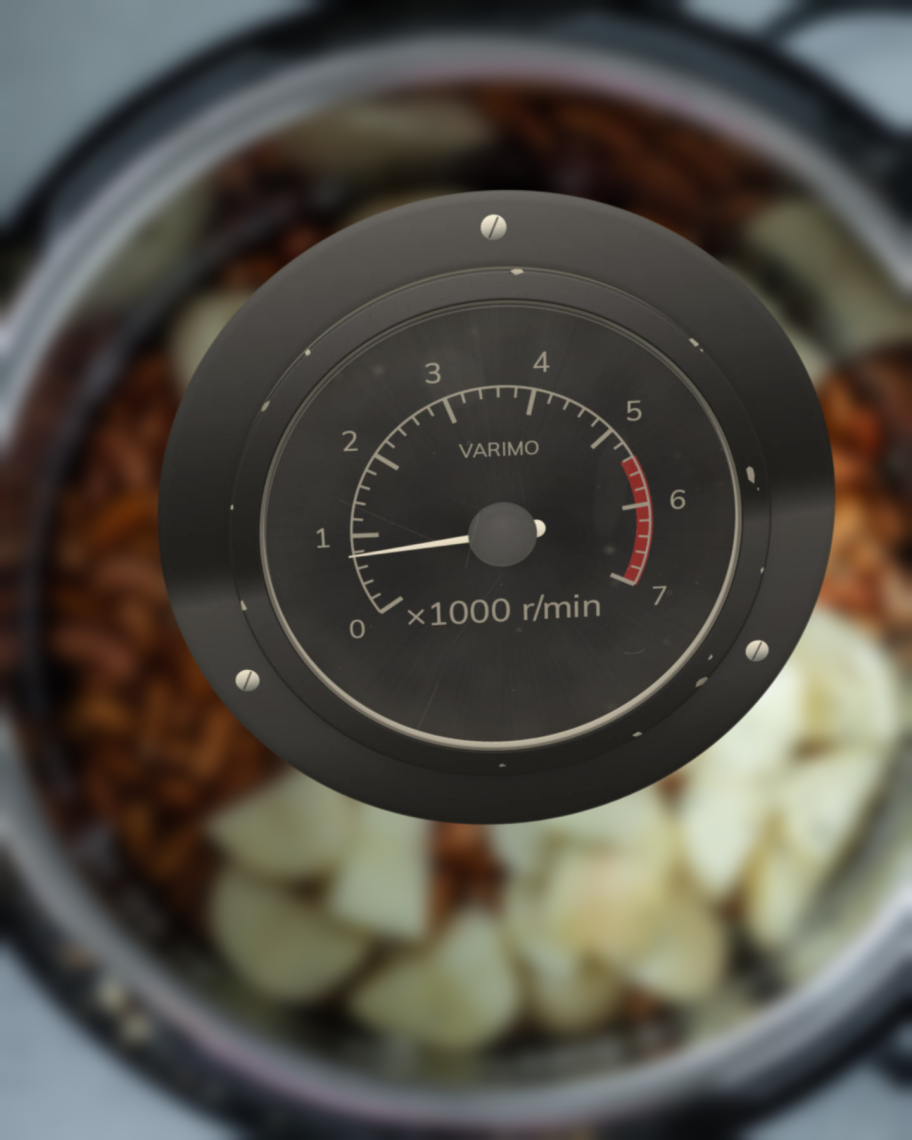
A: 800 rpm
